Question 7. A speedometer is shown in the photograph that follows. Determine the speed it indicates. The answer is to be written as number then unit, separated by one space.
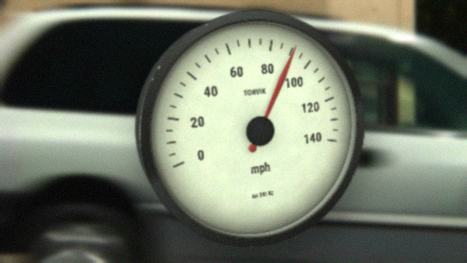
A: 90 mph
